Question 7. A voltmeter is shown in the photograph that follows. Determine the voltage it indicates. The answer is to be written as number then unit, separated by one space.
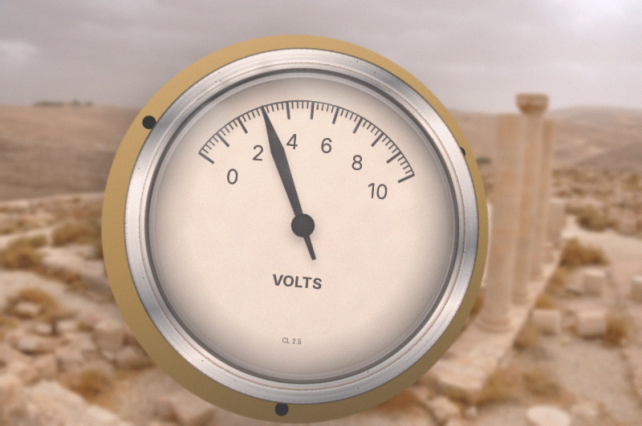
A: 3 V
